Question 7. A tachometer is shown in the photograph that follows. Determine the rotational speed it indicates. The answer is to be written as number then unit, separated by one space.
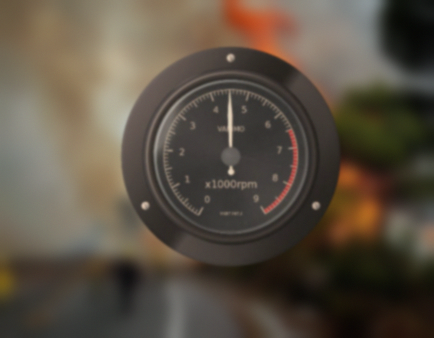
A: 4500 rpm
